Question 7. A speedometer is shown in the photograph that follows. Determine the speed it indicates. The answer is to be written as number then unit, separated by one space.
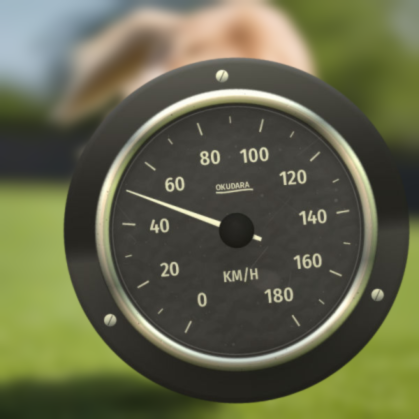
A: 50 km/h
